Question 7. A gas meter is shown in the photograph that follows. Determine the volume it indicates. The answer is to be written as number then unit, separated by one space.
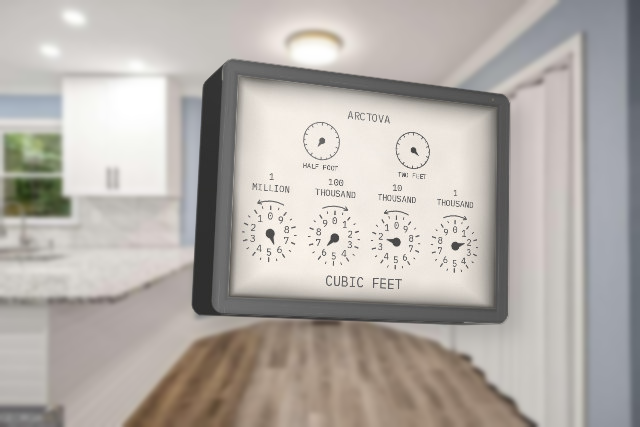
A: 562200 ft³
